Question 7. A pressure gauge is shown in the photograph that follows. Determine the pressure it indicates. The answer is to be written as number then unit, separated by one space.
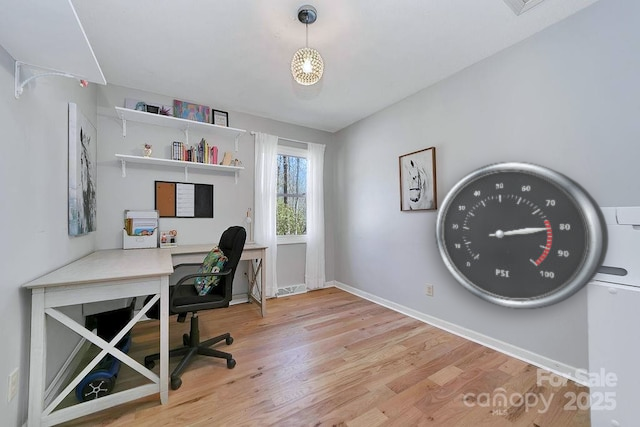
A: 80 psi
